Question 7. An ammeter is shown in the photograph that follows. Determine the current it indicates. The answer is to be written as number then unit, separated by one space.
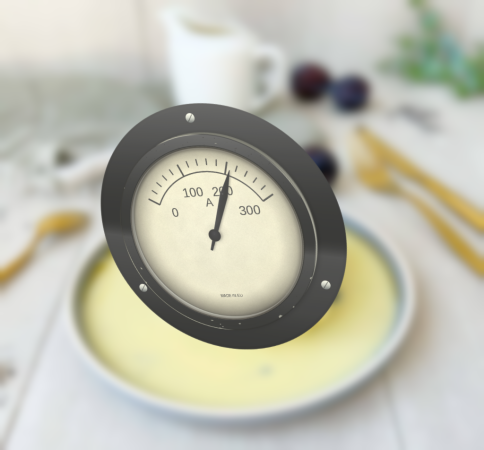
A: 210 A
